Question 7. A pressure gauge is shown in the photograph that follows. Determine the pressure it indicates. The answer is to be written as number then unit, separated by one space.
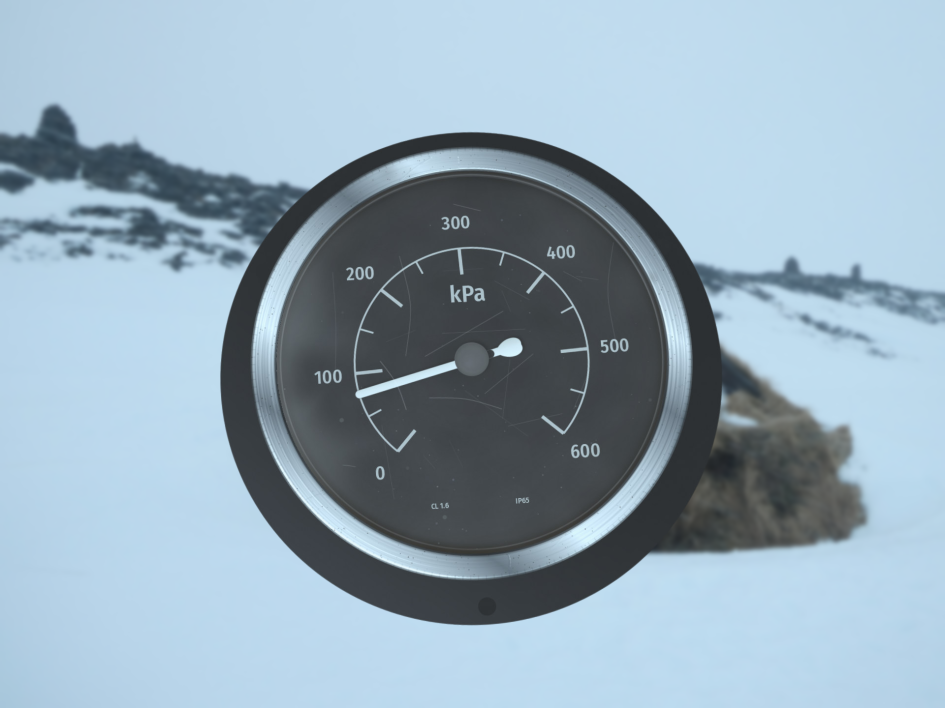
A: 75 kPa
